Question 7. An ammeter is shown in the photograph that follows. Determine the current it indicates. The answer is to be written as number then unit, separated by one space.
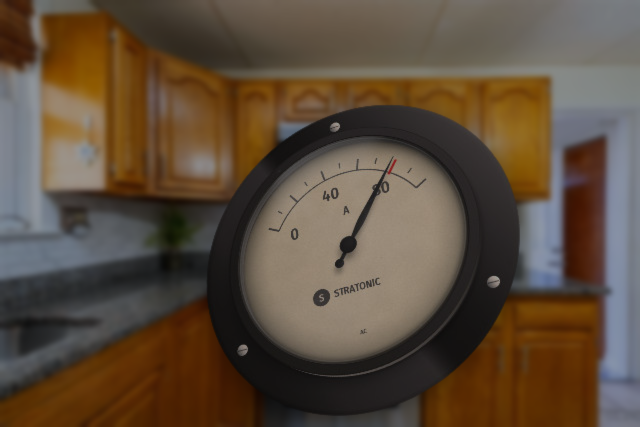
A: 80 A
